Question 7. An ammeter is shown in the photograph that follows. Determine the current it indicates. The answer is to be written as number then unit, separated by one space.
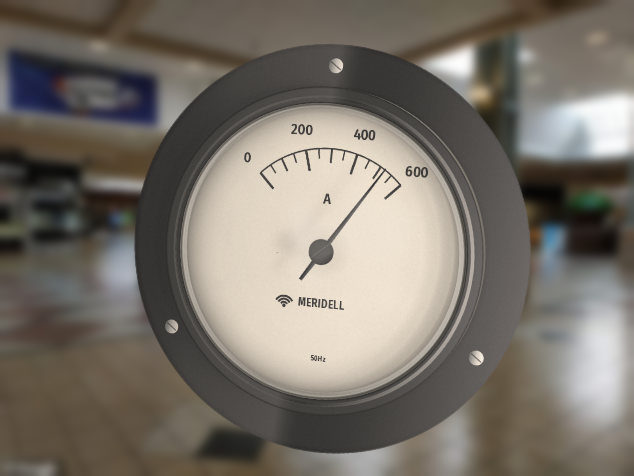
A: 525 A
